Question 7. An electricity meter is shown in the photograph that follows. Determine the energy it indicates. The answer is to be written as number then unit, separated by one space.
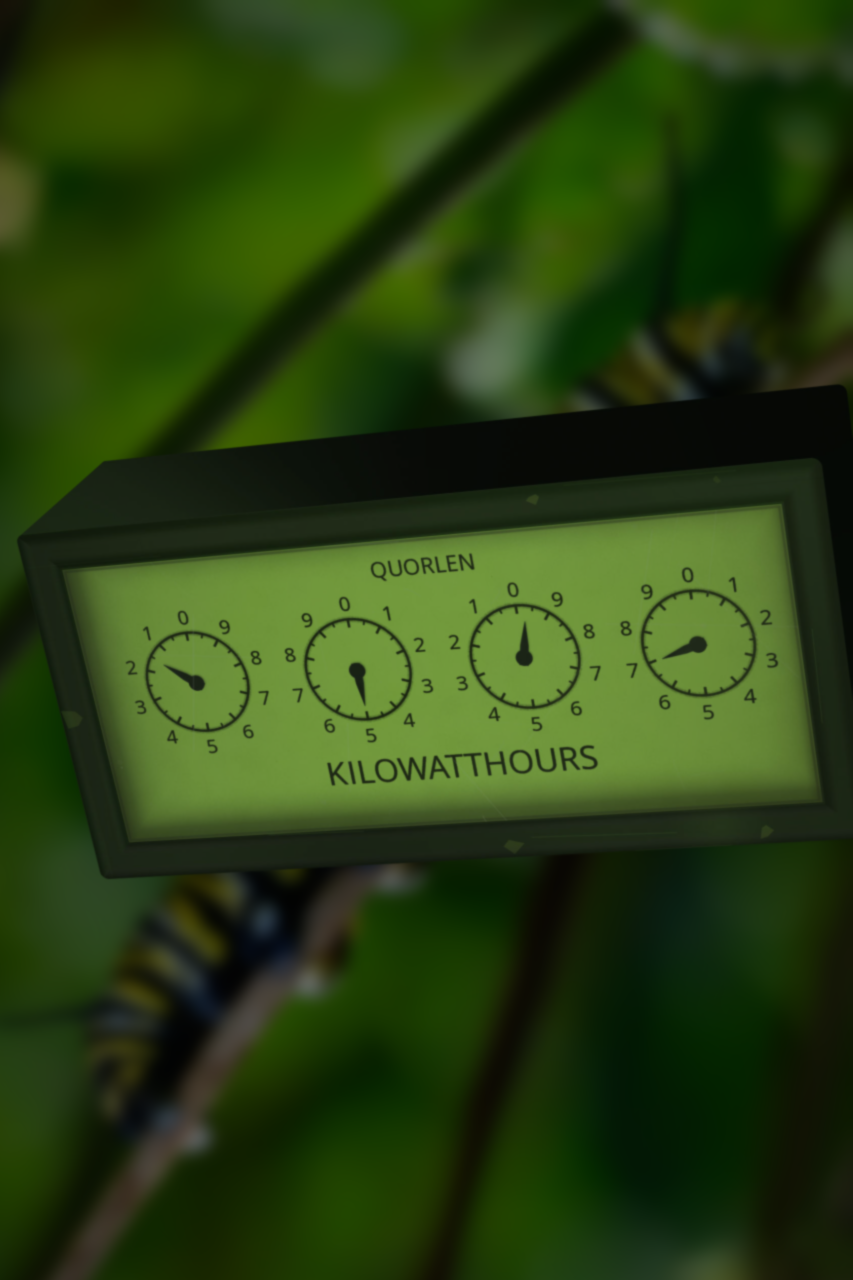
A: 1497 kWh
